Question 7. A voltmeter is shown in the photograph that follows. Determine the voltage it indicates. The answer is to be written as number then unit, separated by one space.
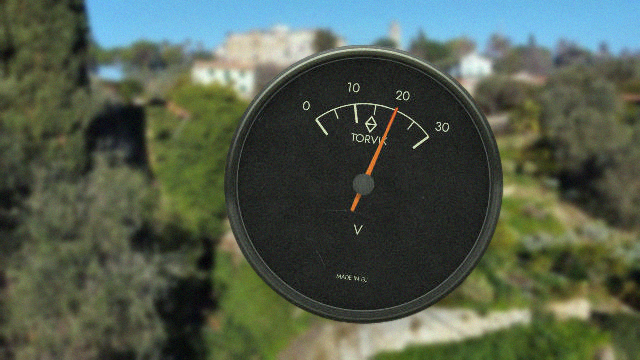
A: 20 V
